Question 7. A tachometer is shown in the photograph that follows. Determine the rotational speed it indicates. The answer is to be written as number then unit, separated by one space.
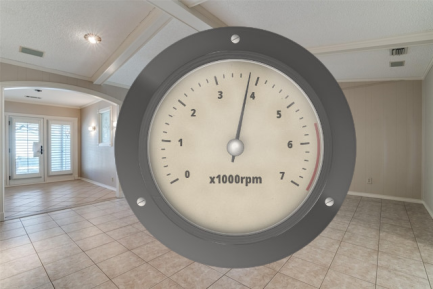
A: 3800 rpm
